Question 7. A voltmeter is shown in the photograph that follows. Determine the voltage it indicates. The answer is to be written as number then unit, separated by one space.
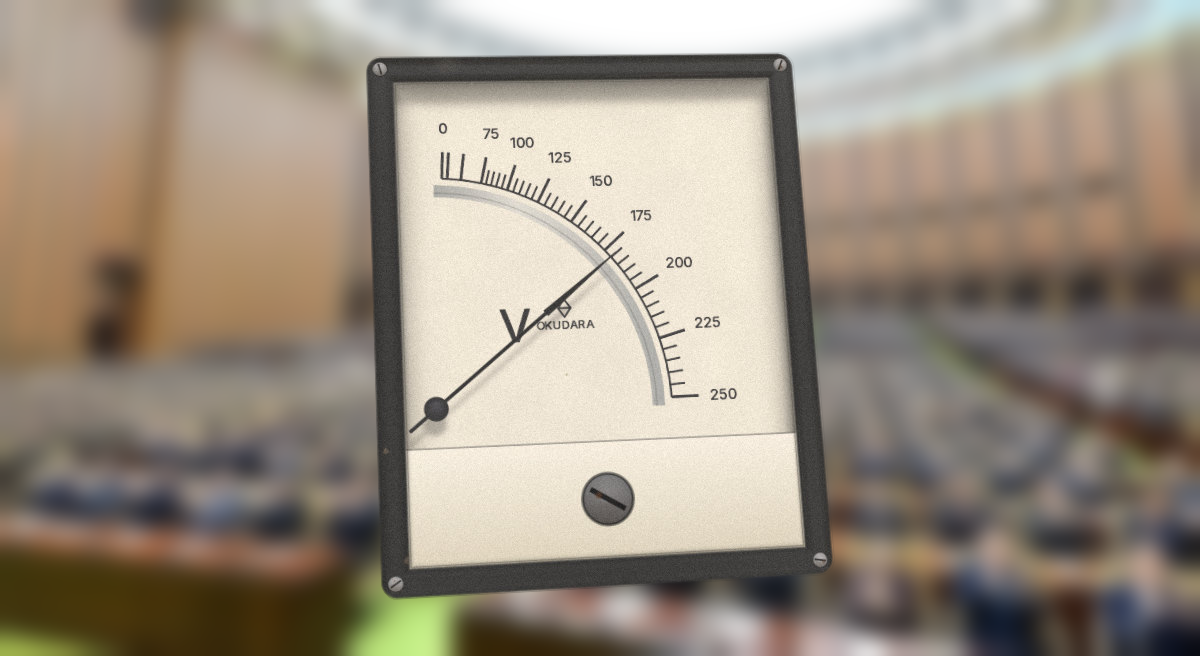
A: 180 V
